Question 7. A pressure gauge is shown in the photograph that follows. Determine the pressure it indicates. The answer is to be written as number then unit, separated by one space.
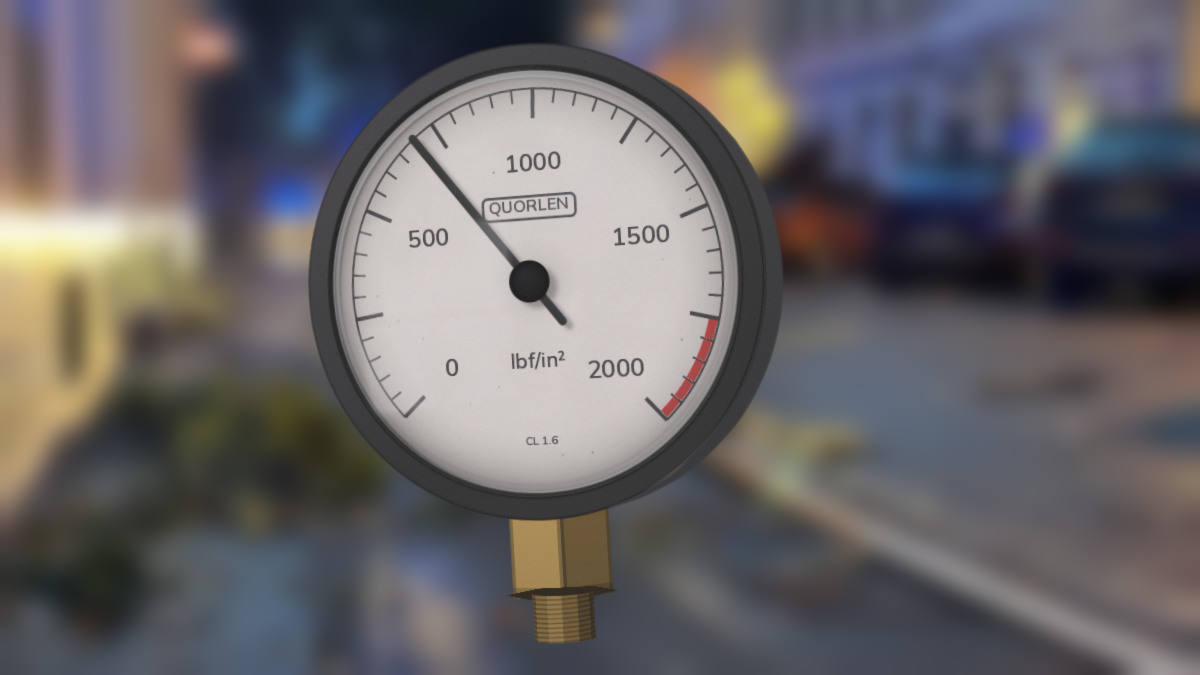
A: 700 psi
